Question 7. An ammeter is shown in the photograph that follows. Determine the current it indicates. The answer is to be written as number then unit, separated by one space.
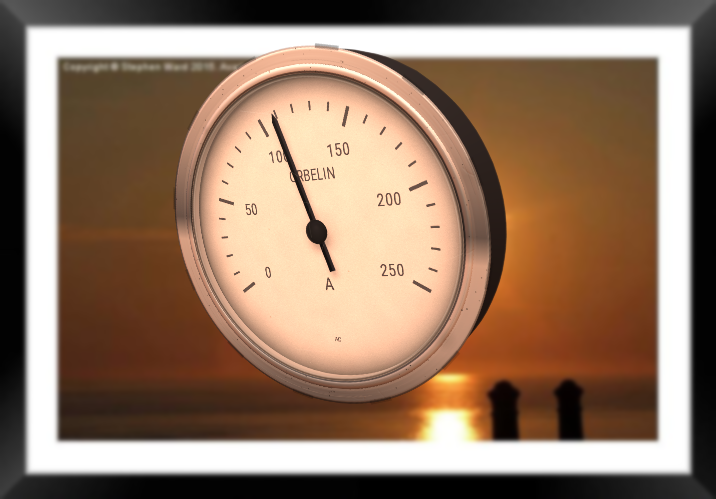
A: 110 A
